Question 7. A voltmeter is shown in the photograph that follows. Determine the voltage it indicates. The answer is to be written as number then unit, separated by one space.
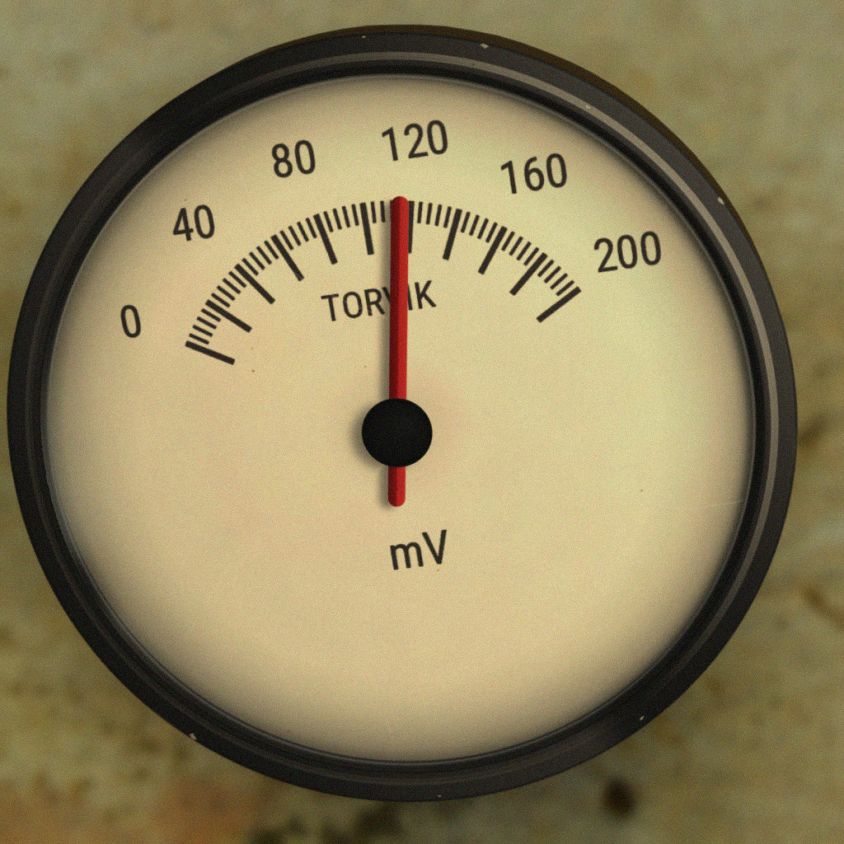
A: 116 mV
